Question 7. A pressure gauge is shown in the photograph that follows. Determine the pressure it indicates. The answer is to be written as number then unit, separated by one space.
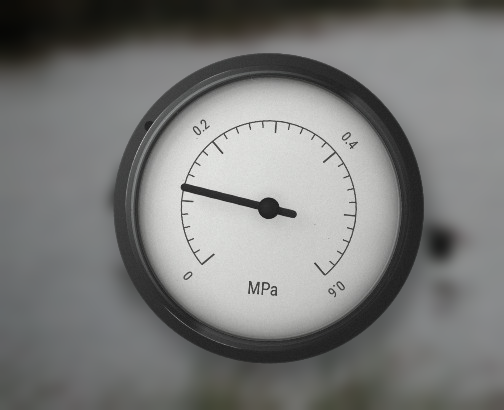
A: 0.12 MPa
